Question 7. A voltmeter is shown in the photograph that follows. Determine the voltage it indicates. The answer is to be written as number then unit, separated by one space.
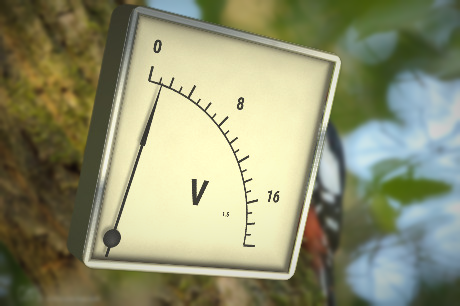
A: 1 V
